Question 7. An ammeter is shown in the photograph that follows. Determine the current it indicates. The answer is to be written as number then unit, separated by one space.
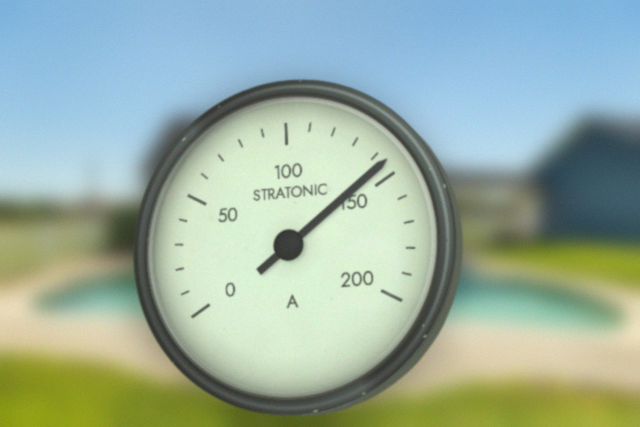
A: 145 A
